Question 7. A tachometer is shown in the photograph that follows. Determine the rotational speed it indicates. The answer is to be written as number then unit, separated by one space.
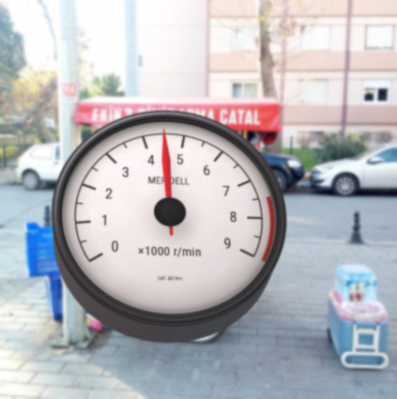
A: 4500 rpm
